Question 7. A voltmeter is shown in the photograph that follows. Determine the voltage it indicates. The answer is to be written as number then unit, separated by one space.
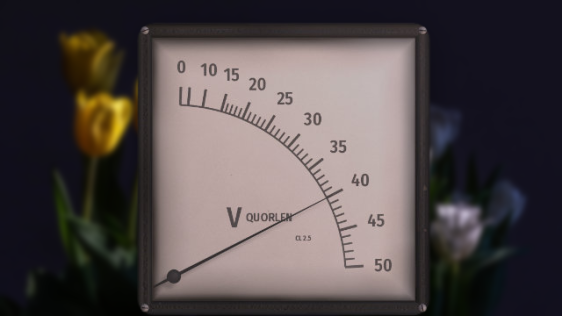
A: 40 V
